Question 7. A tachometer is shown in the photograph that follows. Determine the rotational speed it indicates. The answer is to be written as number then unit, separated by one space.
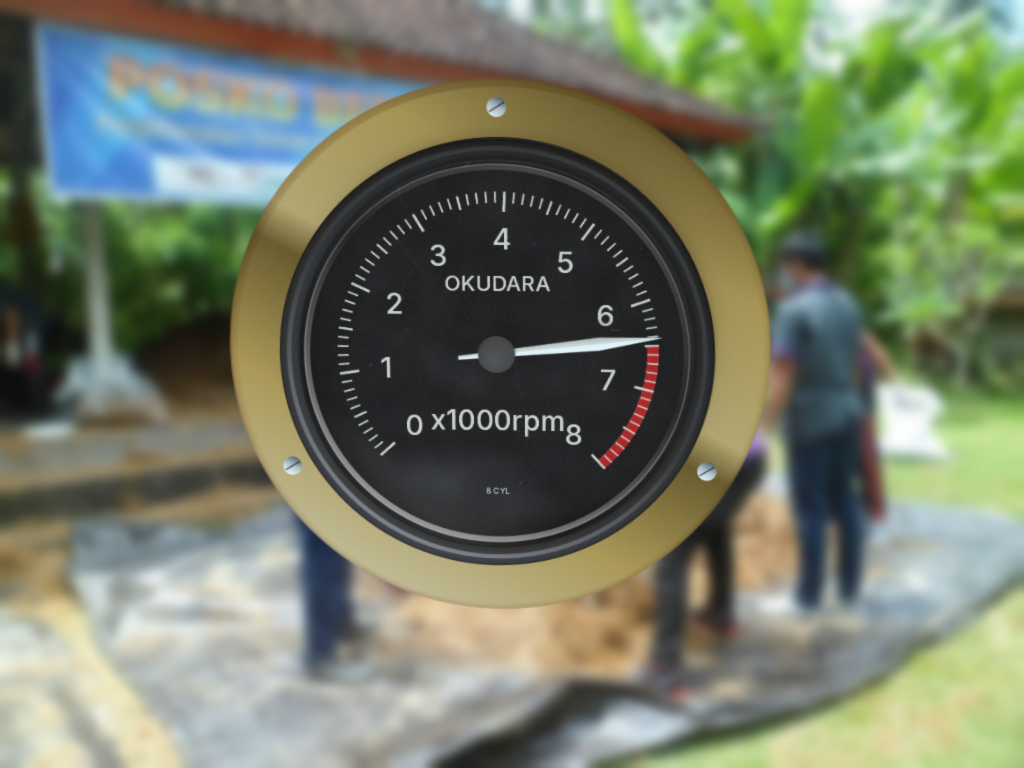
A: 6400 rpm
